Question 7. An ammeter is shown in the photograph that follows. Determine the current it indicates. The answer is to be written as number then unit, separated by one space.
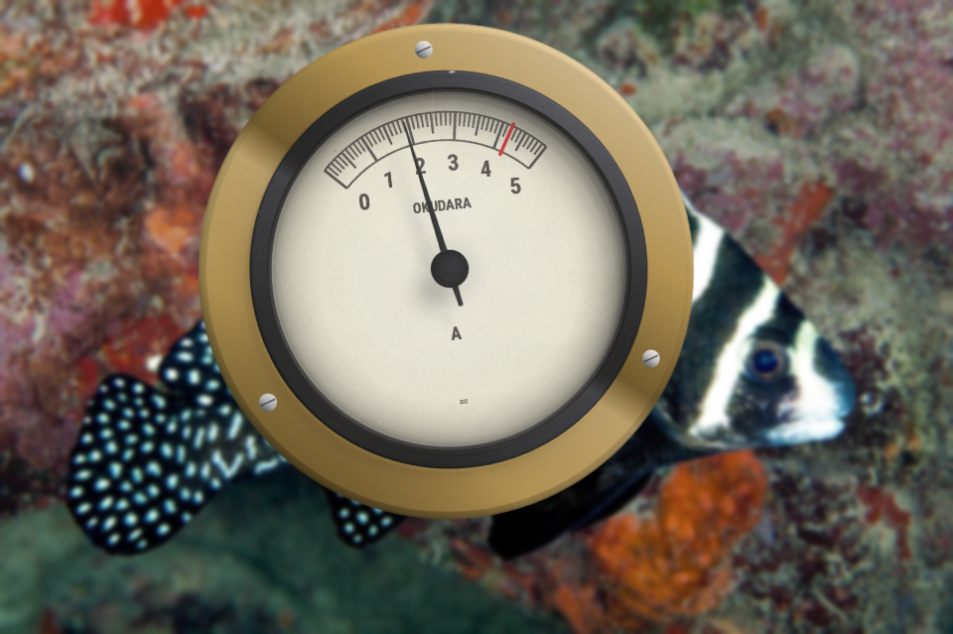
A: 1.9 A
